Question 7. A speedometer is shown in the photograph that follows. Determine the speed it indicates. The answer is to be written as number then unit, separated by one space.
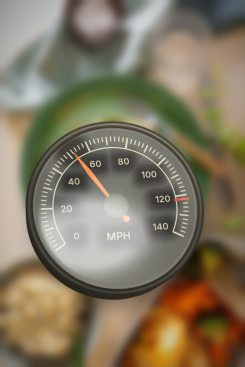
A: 52 mph
